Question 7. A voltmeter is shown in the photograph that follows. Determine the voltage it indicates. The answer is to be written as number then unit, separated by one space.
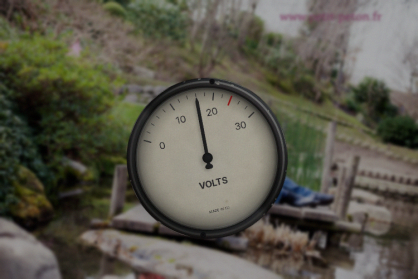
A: 16 V
